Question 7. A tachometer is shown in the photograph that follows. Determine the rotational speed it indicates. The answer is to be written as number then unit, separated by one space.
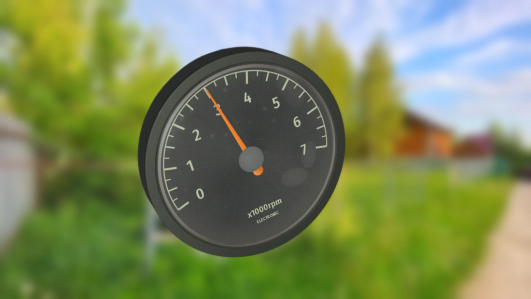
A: 3000 rpm
